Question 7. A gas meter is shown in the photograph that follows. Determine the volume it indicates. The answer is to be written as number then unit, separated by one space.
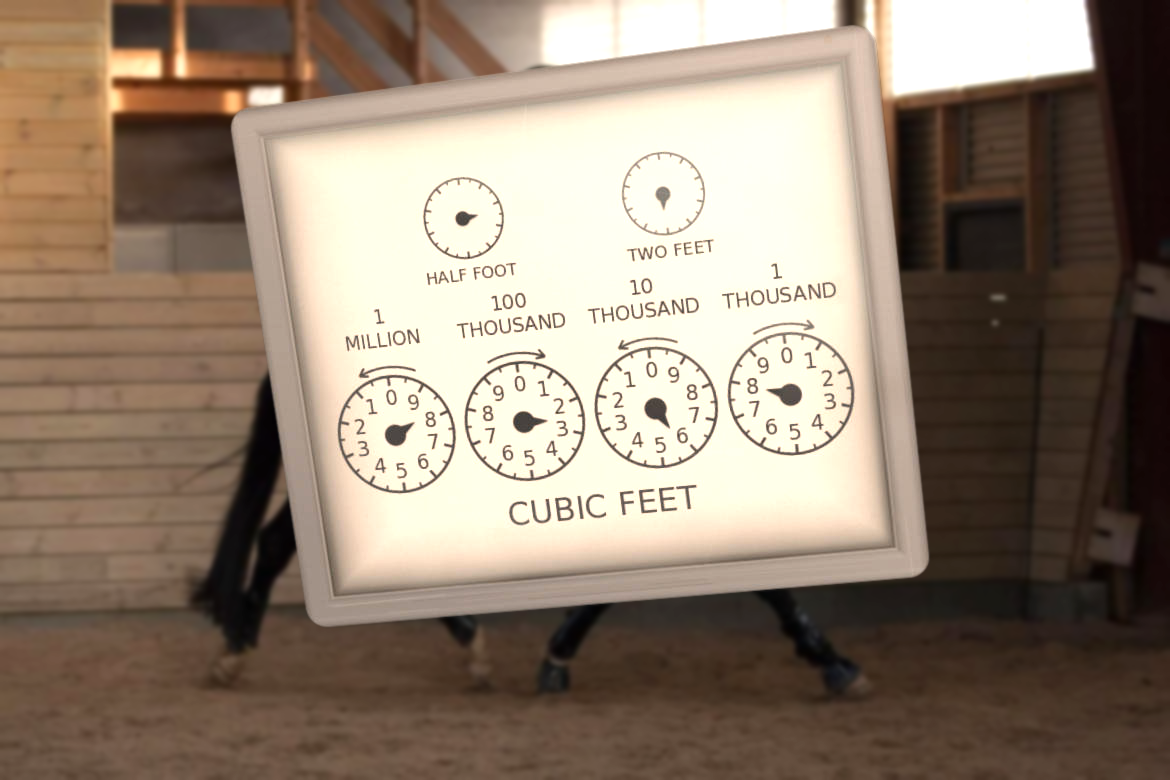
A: 825800 ft³
